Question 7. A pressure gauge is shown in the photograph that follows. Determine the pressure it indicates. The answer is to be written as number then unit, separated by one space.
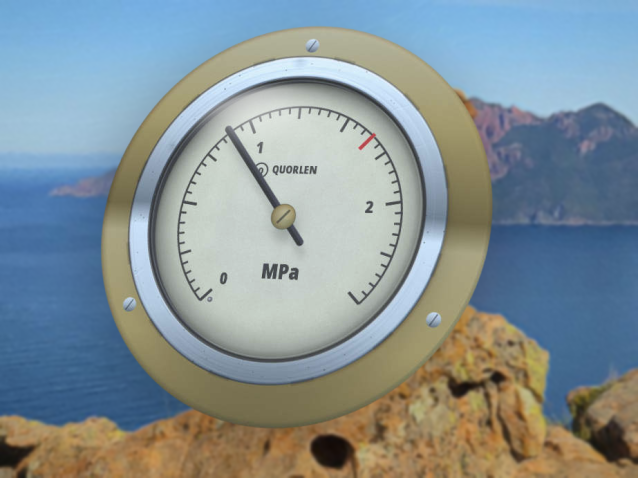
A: 0.9 MPa
